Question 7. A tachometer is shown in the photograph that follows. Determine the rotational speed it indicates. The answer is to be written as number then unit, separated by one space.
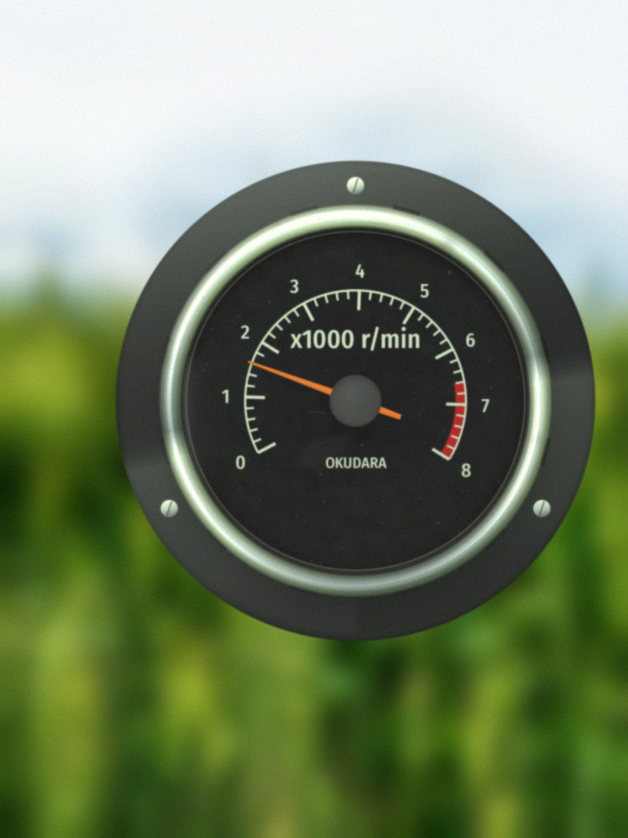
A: 1600 rpm
